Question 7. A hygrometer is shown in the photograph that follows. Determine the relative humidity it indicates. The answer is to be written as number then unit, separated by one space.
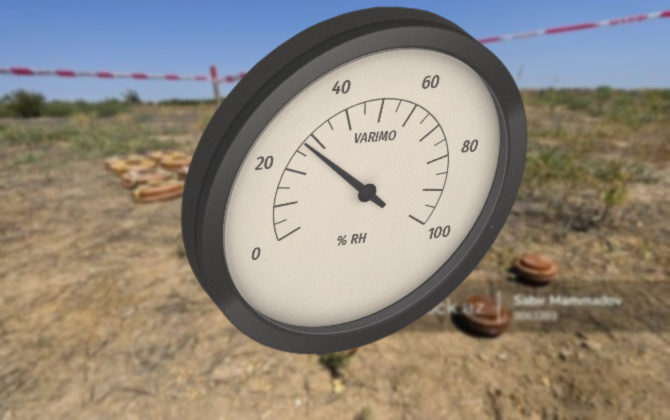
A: 27.5 %
